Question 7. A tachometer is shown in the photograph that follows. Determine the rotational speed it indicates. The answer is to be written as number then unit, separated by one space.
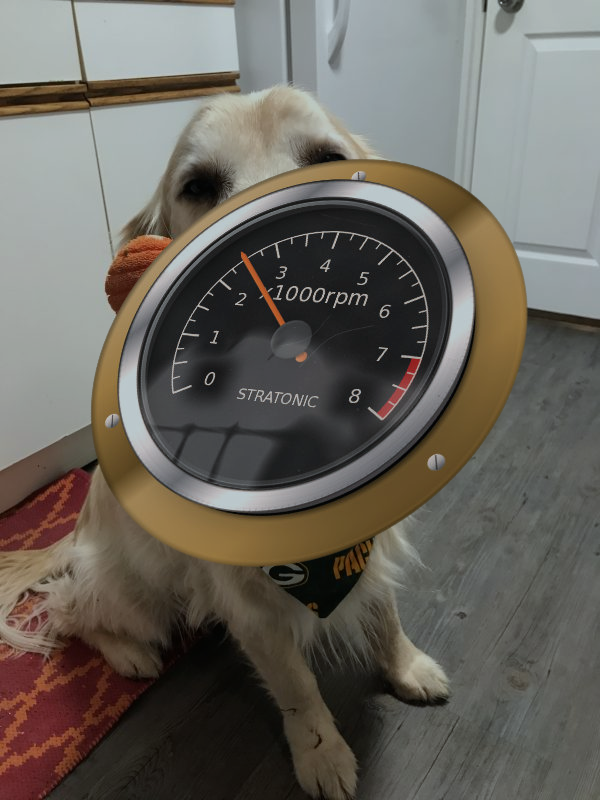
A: 2500 rpm
